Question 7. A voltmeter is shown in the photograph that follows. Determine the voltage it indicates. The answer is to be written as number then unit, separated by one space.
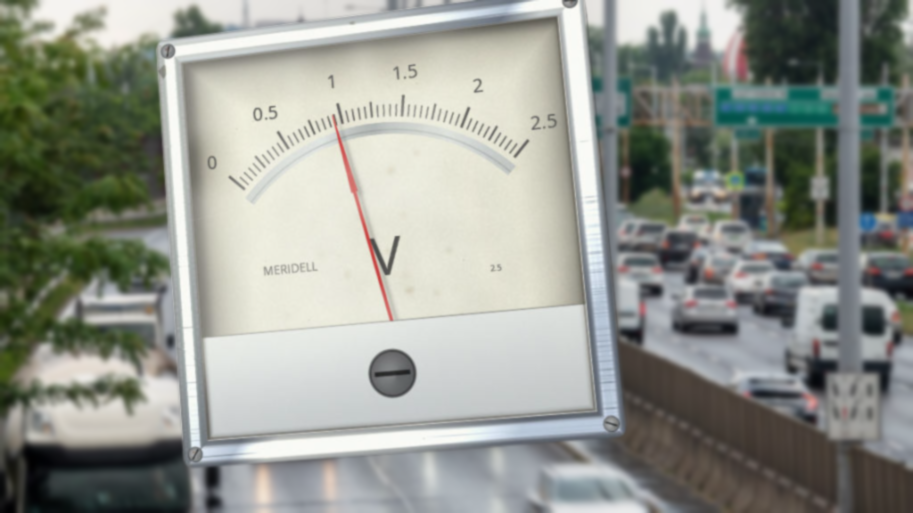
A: 0.95 V
